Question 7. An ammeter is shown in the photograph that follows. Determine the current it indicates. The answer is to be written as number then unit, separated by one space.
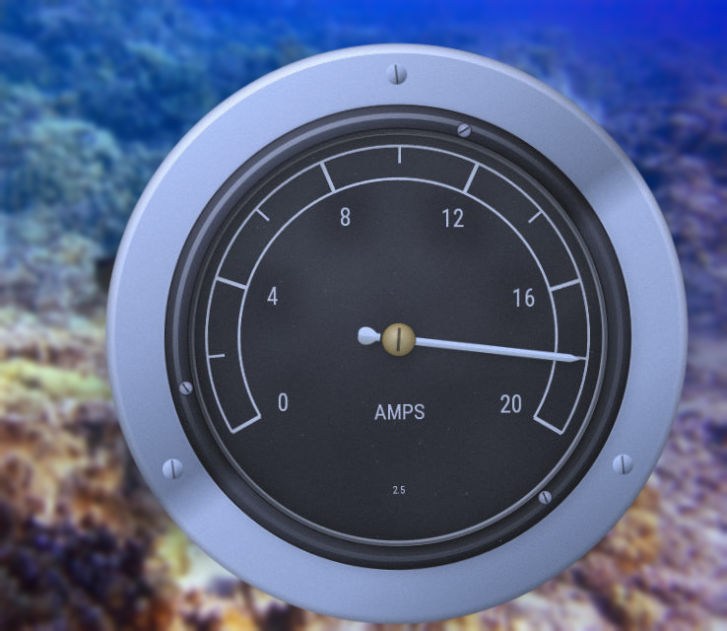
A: 18 A
